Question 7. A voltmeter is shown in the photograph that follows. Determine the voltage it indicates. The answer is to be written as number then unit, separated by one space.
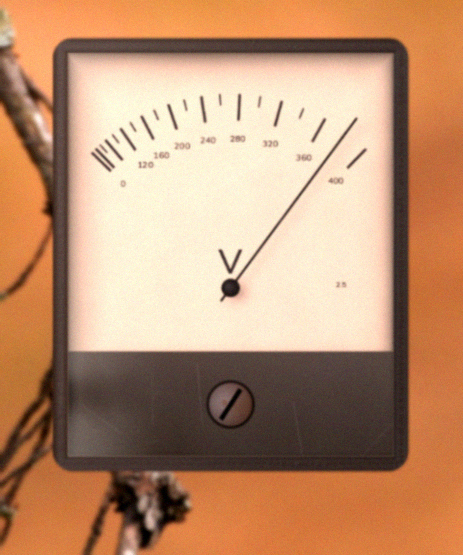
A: 380 V
